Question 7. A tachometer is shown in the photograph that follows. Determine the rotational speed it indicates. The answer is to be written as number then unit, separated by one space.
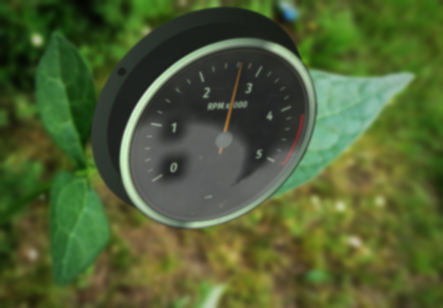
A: 2600 rpm
